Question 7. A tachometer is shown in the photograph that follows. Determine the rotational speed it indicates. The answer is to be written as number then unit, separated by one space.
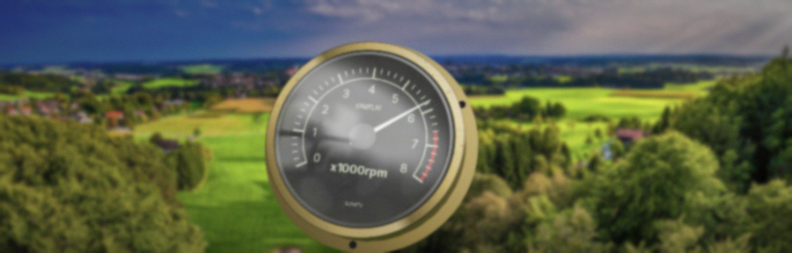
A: 5800 rpm
